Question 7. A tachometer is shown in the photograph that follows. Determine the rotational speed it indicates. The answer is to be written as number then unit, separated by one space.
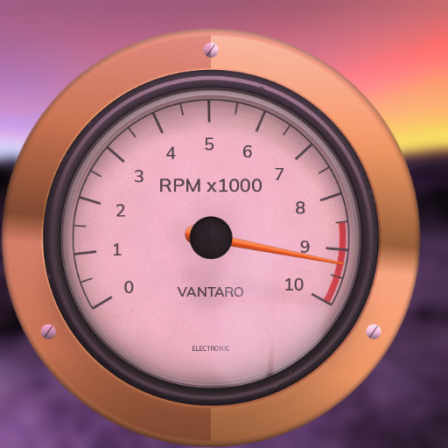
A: 9250 rpm
